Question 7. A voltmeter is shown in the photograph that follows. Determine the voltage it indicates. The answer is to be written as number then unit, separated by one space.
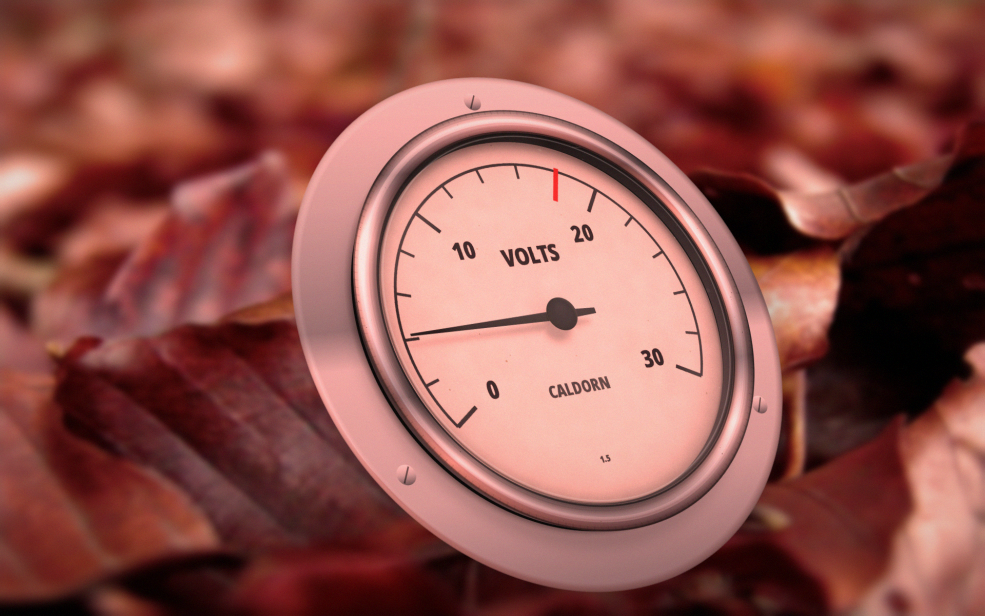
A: 4 V
